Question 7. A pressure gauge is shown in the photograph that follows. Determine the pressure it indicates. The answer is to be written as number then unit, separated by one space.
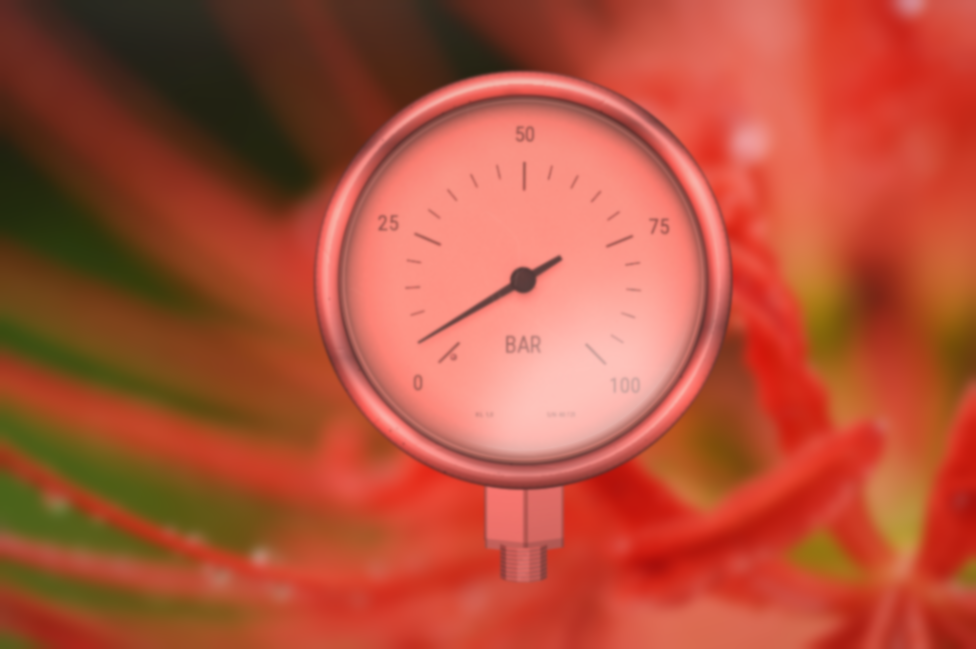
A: 5 bar
